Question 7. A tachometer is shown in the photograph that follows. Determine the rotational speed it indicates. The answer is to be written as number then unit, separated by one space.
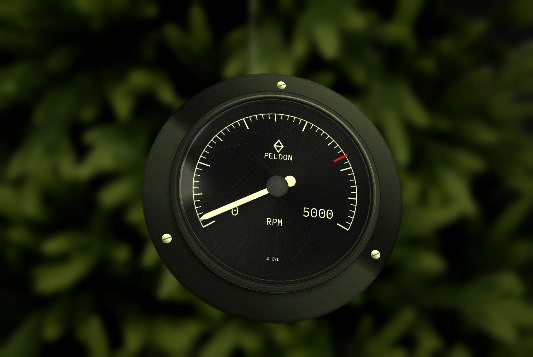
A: 100 rpm
